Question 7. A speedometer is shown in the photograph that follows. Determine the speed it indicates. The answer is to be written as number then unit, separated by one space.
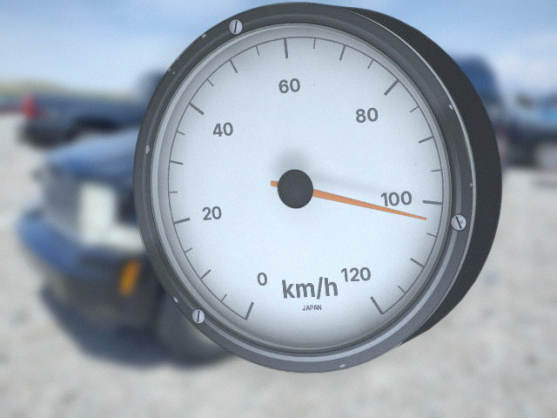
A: 102.5 km/h
